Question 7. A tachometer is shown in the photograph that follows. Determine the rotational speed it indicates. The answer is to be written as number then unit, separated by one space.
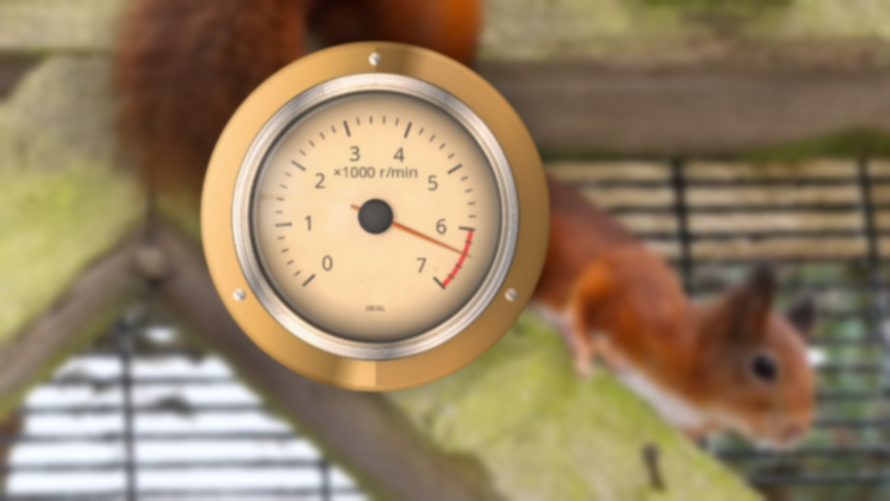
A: 6400 rpm
